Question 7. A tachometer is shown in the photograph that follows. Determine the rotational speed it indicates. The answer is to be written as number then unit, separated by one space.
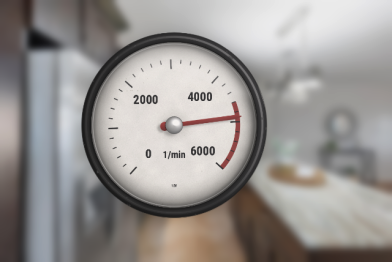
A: 4900 rpm
